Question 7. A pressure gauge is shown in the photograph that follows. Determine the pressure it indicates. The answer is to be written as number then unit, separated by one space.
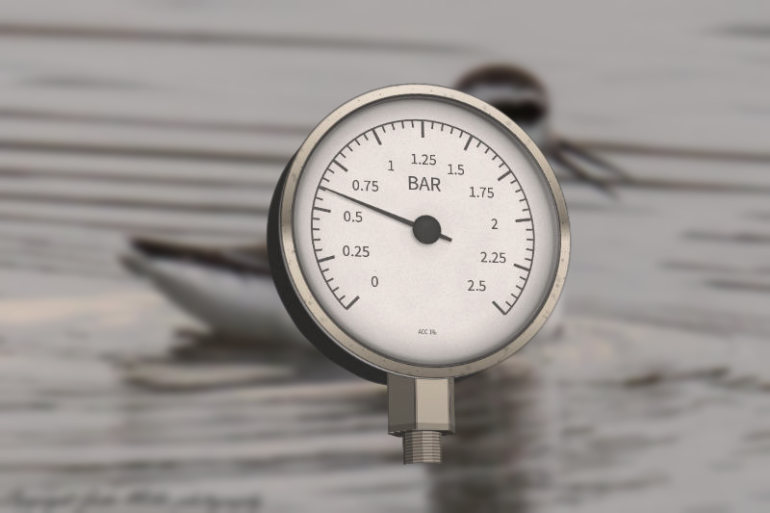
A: 0.6 bar
